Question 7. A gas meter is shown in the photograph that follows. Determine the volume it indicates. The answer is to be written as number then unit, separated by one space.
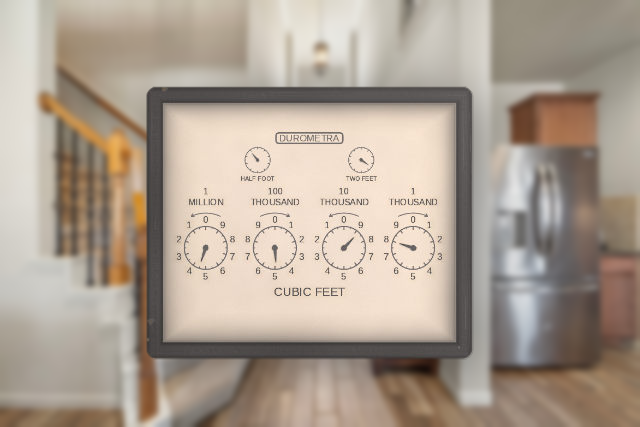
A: 448800 ft³
